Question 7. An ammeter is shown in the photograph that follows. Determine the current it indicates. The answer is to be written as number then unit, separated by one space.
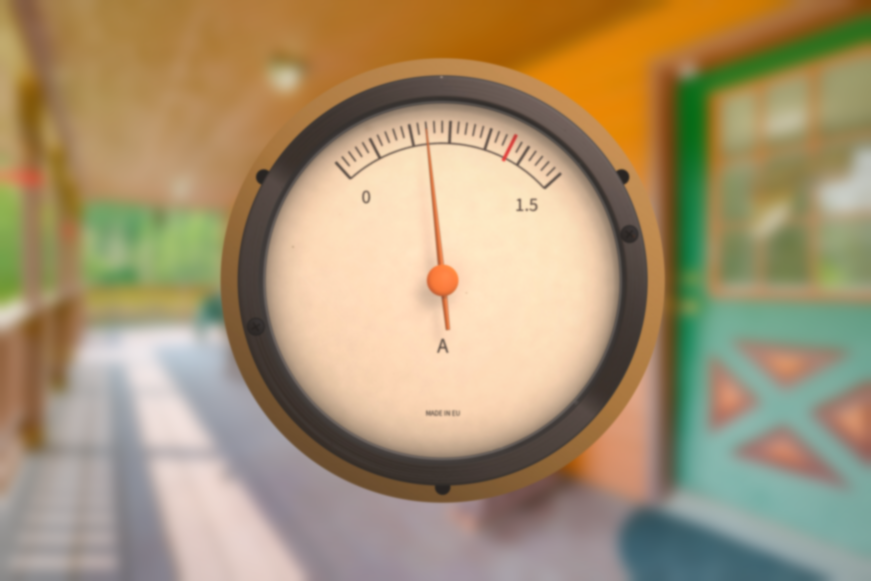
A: 0.6 A
